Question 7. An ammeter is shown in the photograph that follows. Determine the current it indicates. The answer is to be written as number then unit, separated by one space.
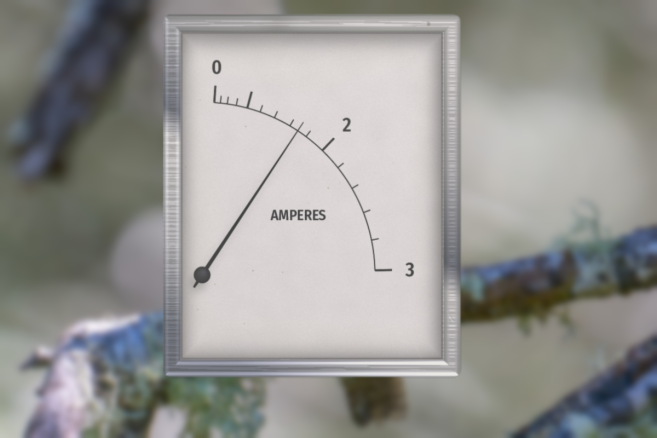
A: 1.7 A
